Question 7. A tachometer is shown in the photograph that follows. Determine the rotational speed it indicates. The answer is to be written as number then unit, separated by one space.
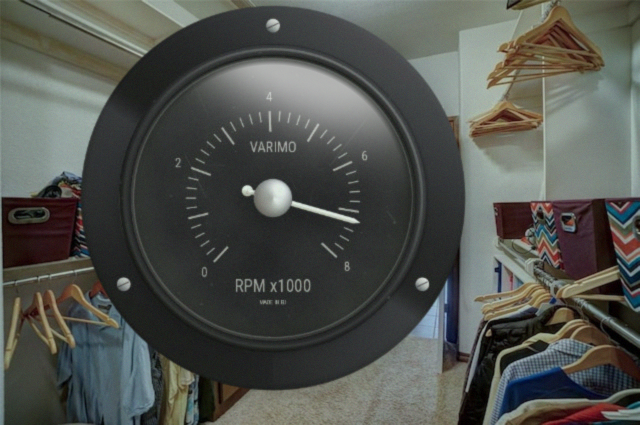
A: 7200 rpm
